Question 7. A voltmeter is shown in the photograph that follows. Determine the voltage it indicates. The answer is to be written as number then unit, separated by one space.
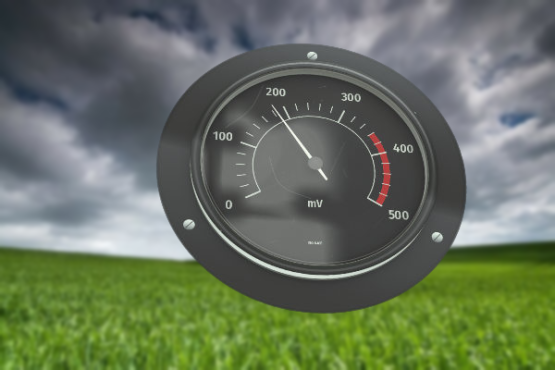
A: 180 mV
